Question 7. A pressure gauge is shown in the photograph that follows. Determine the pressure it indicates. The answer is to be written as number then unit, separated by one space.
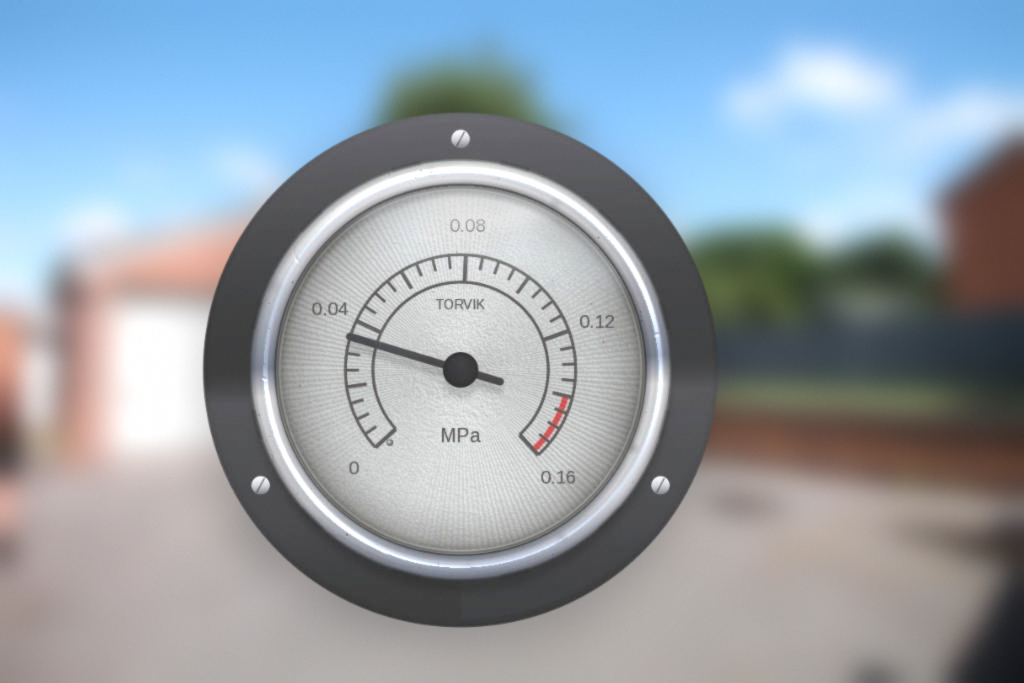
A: 0.035 MPa
